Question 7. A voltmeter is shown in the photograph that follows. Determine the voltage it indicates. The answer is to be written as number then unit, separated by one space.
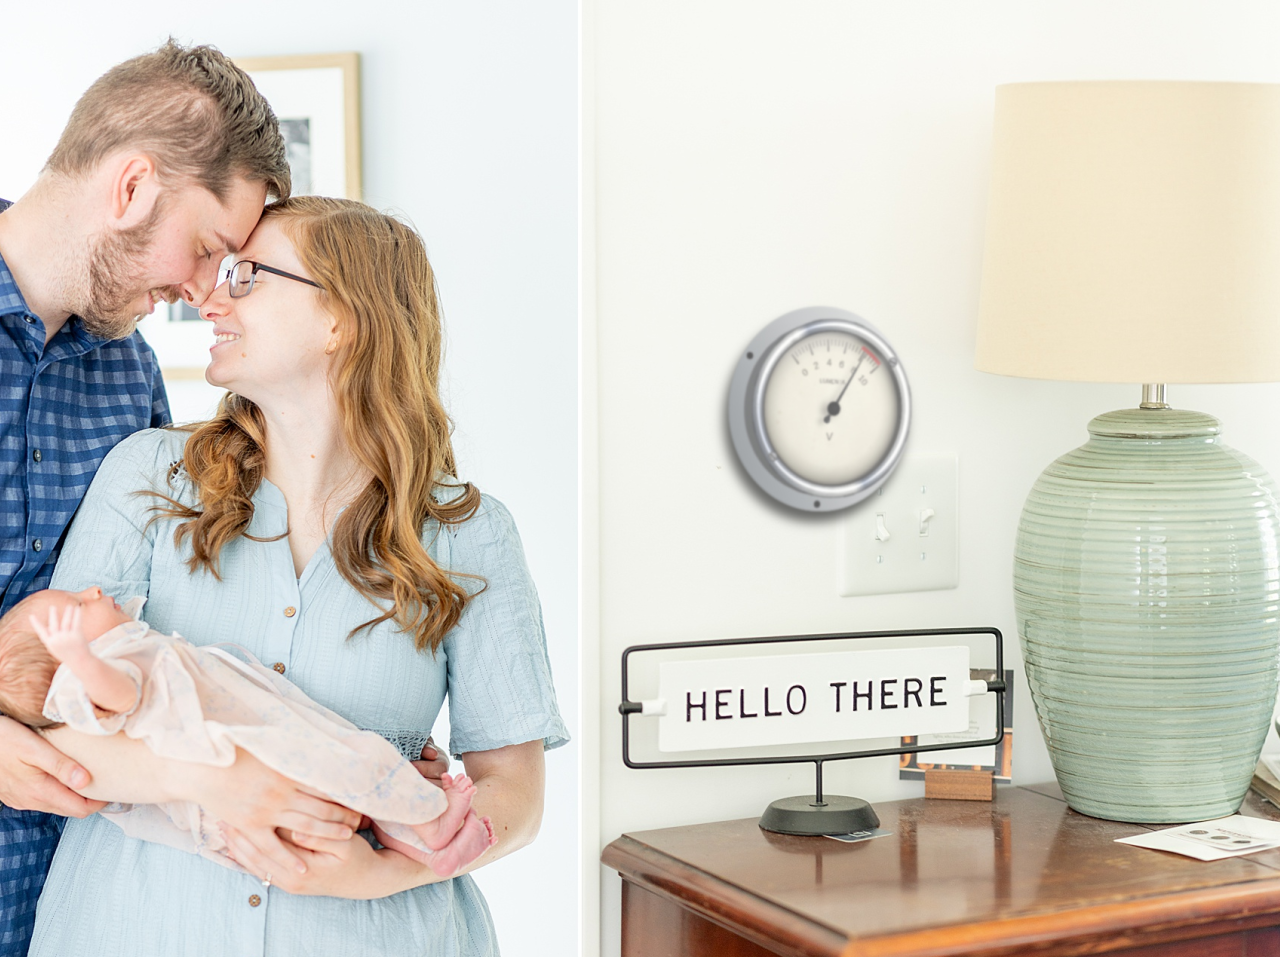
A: 8 V
